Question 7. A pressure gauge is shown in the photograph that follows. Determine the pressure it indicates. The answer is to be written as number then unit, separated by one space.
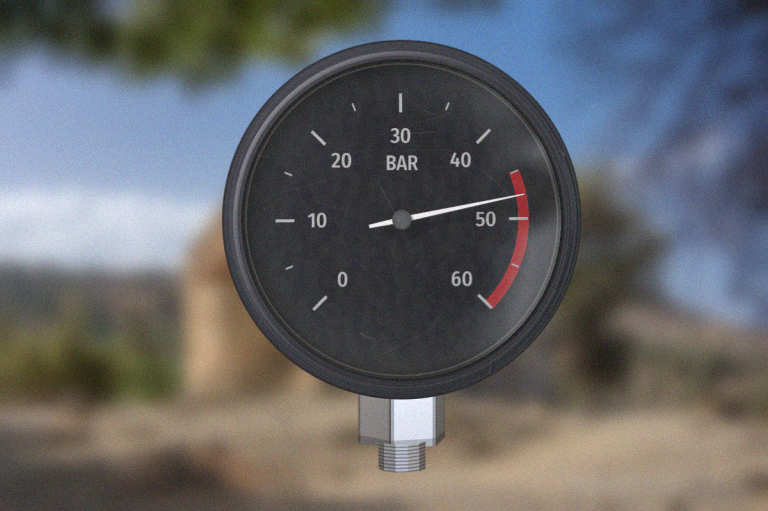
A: 47.5 bar
